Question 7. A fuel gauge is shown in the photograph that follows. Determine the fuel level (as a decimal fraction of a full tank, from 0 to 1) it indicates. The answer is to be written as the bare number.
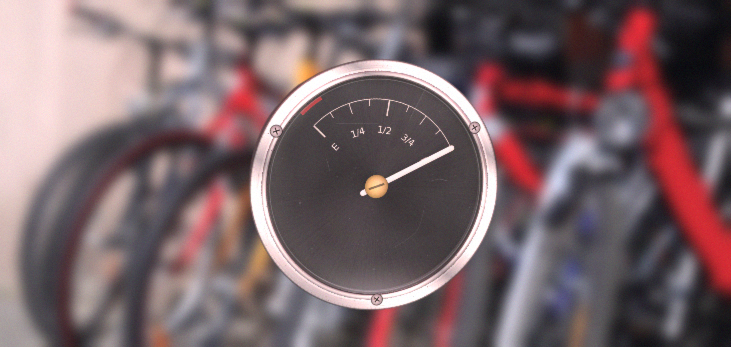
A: 1
